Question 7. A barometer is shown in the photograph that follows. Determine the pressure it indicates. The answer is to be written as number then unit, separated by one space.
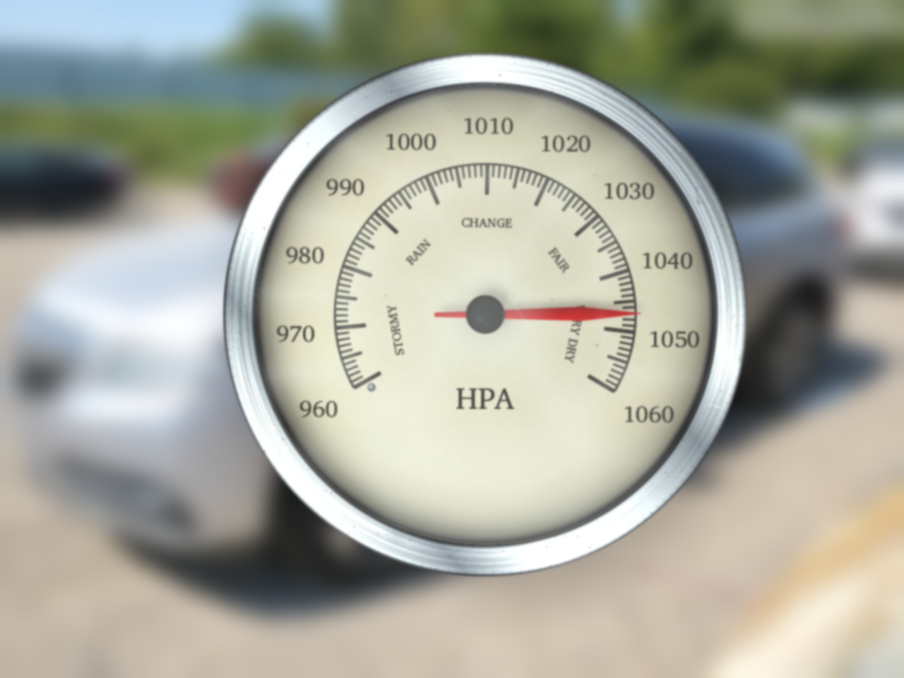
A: 1047 hPa
